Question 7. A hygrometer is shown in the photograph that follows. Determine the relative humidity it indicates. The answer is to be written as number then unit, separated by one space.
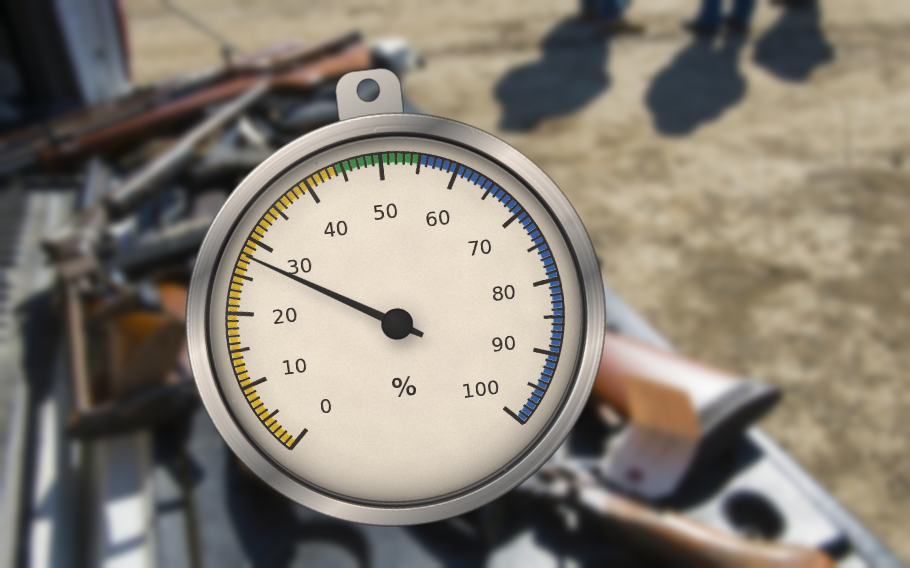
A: 28 %
